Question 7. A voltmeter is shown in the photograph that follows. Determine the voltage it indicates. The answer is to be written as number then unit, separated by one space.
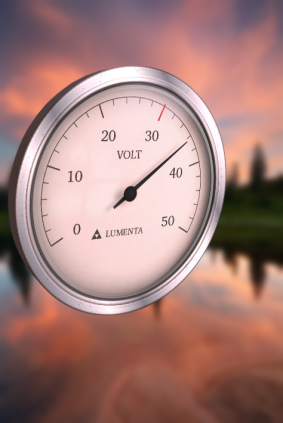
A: 36 V
